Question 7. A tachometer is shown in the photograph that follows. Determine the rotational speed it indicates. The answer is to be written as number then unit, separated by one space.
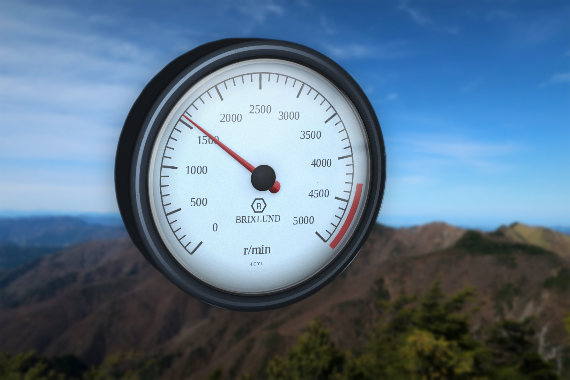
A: 1550 rpm
